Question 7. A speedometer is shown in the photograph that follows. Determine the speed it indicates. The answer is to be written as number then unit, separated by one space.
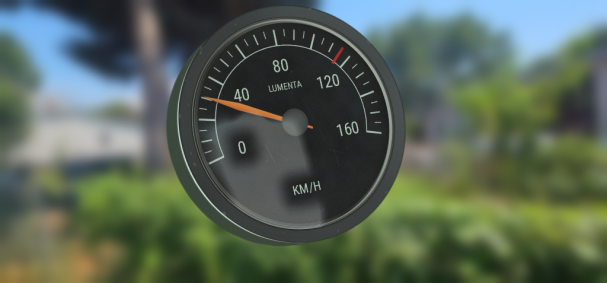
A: 30 km/h
